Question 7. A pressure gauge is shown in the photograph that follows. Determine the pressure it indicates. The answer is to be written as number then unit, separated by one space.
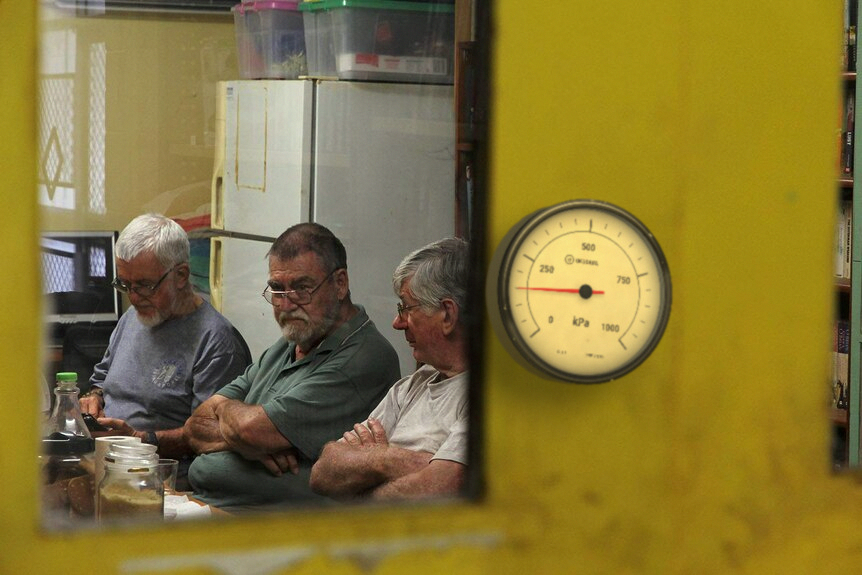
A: 150 kPa
